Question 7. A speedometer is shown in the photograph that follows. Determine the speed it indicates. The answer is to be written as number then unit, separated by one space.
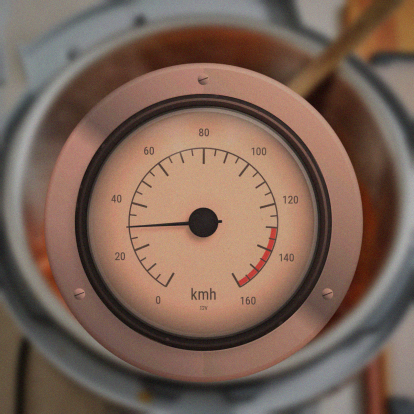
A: 30 km/h
